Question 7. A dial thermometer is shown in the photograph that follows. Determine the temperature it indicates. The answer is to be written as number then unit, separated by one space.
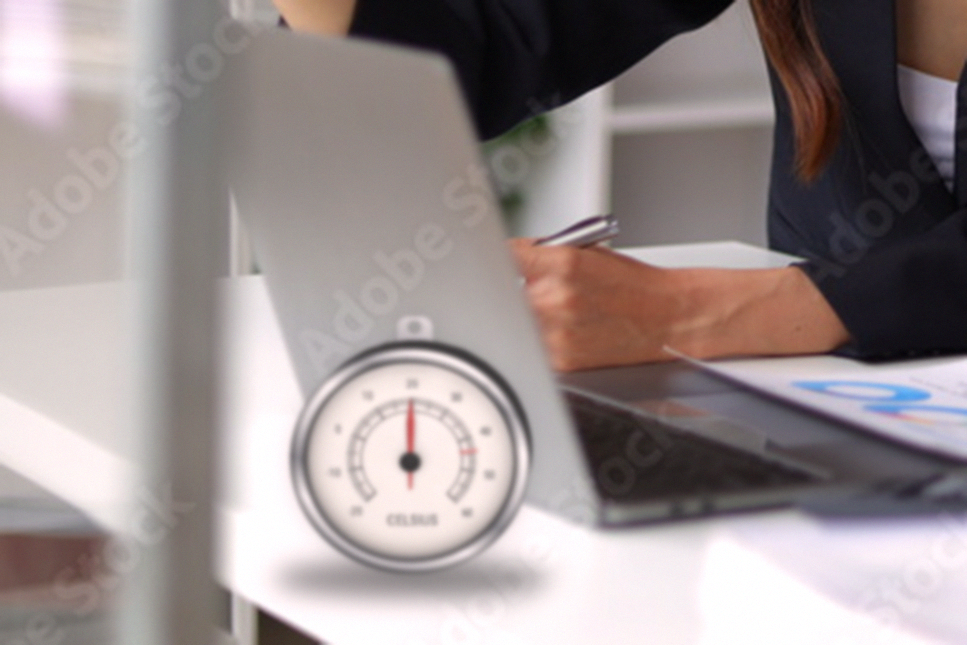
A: 20 °C
